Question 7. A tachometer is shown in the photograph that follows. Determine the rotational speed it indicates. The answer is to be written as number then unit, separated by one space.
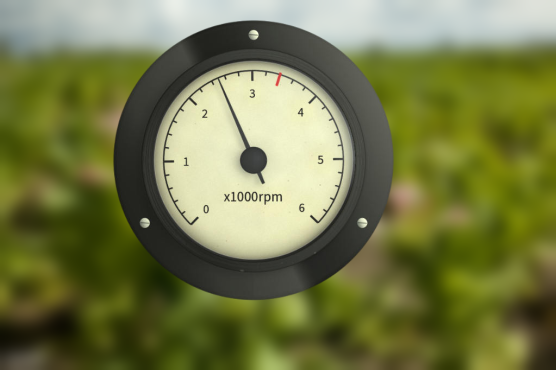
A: 2500 rpm
